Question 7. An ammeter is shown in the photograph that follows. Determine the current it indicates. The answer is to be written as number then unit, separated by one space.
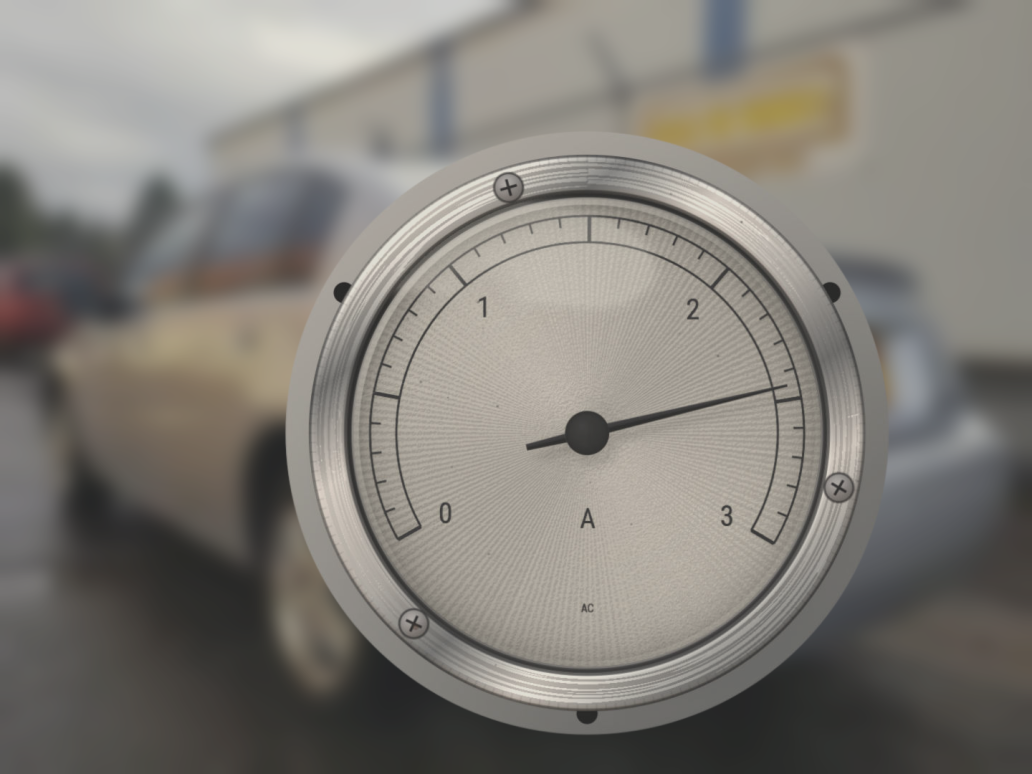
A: 2.45 A
